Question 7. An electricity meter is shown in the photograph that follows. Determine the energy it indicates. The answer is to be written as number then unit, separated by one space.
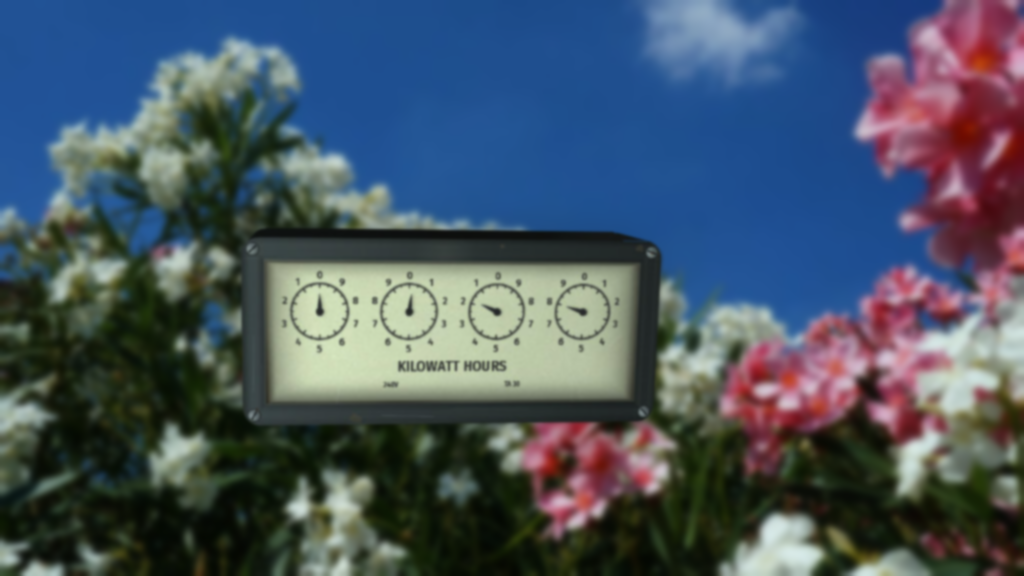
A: 18 kWh
